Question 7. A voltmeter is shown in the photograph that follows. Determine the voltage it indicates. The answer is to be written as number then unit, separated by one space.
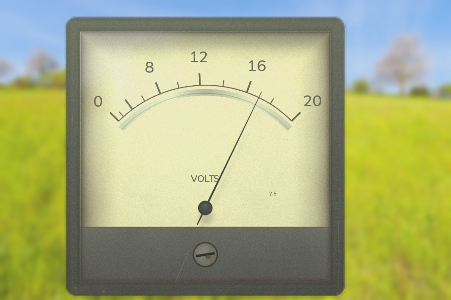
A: 17 V
